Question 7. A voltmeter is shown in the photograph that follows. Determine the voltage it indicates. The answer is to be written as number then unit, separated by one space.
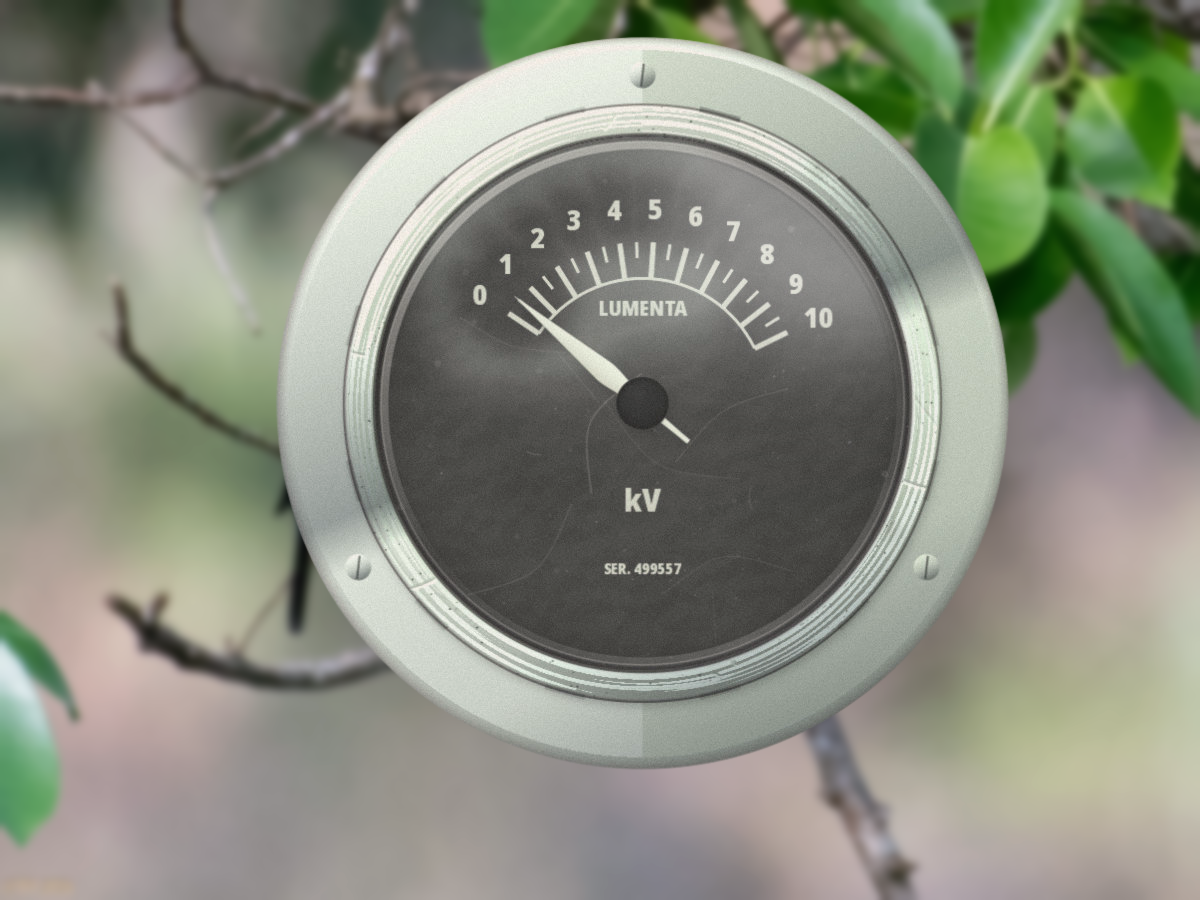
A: 0.5 kV
